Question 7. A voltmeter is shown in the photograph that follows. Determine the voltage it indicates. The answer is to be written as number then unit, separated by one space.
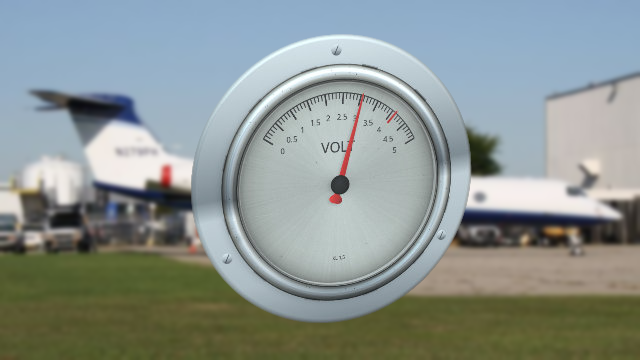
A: 3 V
